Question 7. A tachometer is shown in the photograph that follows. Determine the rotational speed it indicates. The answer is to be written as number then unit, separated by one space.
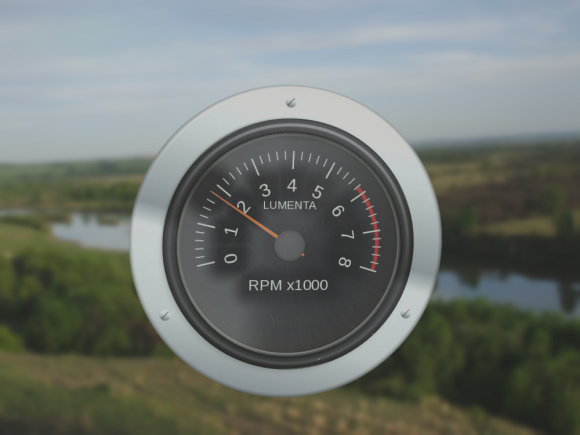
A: 1800 rpm
